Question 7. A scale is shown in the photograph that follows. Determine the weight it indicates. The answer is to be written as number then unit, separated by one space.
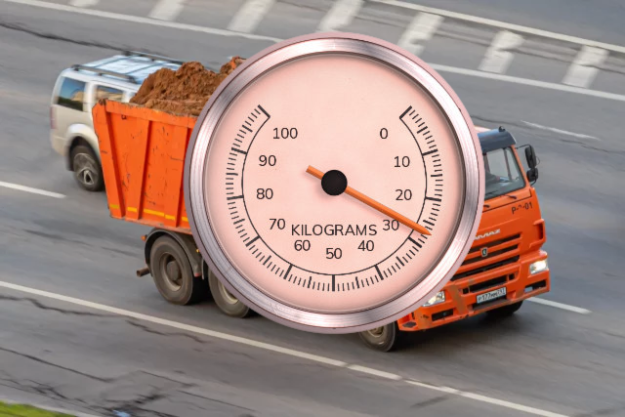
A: 27 kg
